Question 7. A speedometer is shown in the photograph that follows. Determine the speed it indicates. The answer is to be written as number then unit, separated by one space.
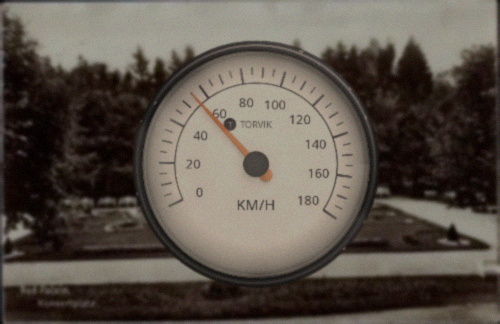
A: 55 km/h
